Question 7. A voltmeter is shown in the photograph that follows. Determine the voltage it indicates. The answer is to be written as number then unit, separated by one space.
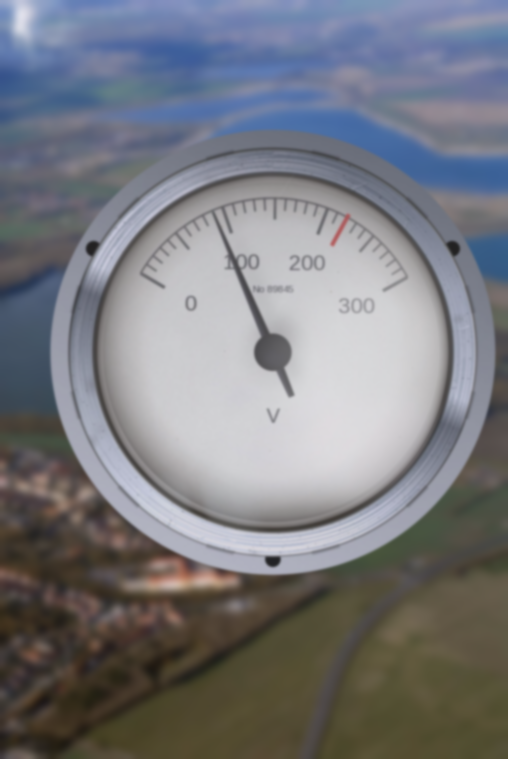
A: 90 V
